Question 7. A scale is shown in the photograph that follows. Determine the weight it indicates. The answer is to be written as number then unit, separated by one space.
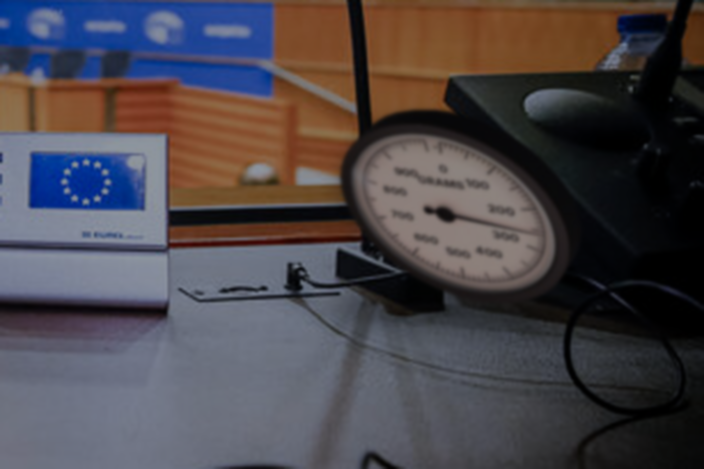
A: 250 g
